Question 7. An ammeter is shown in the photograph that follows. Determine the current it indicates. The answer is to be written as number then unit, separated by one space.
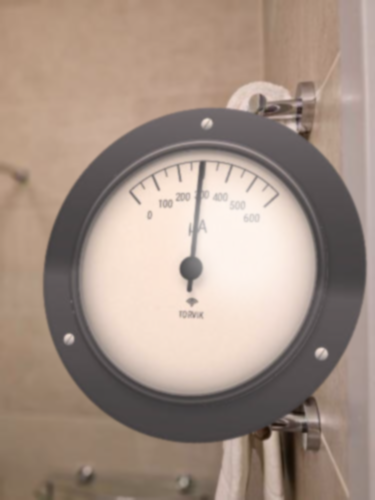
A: 300 µA
